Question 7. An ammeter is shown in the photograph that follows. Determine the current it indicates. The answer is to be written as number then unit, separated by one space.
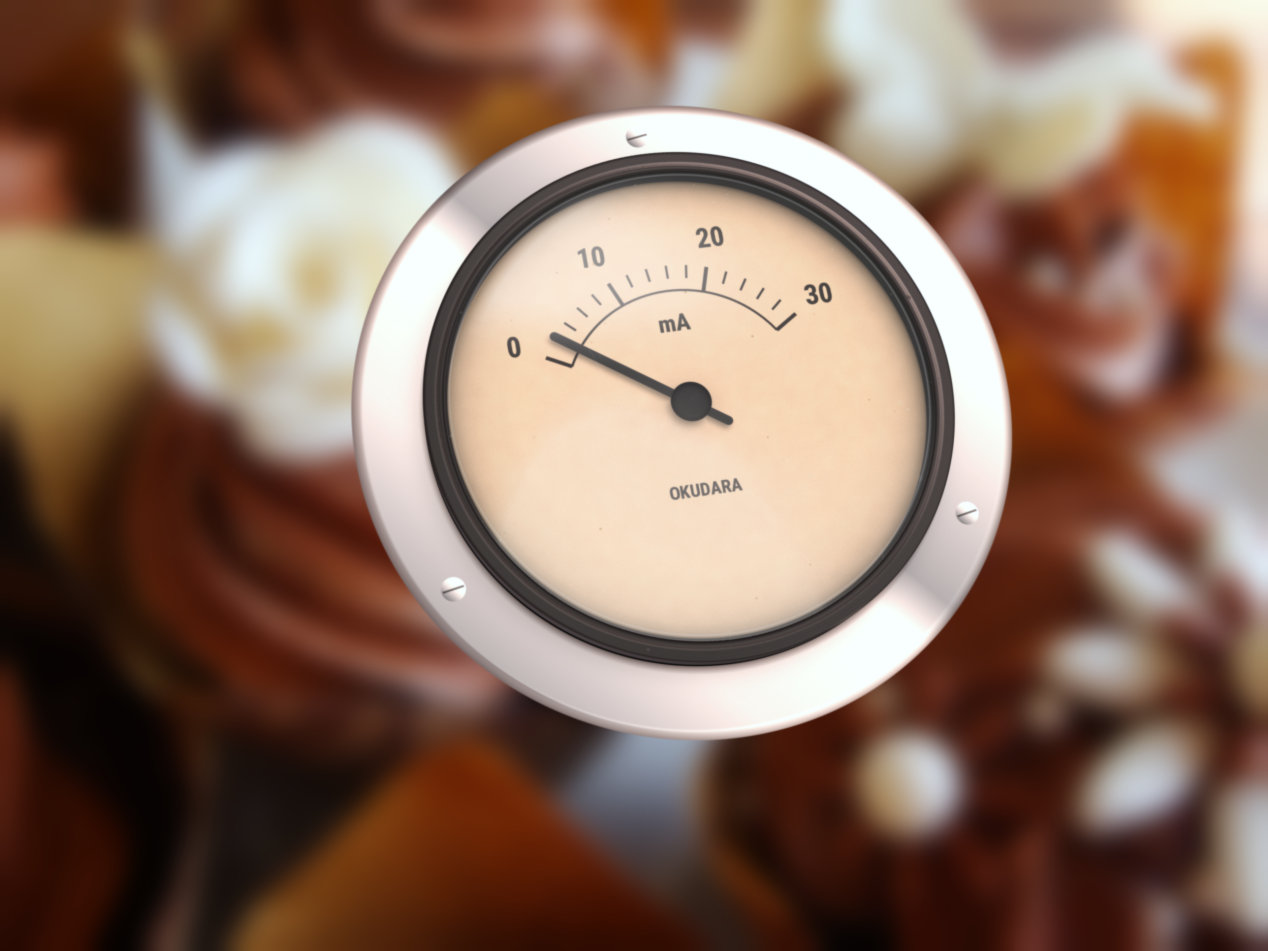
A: 2 mA
